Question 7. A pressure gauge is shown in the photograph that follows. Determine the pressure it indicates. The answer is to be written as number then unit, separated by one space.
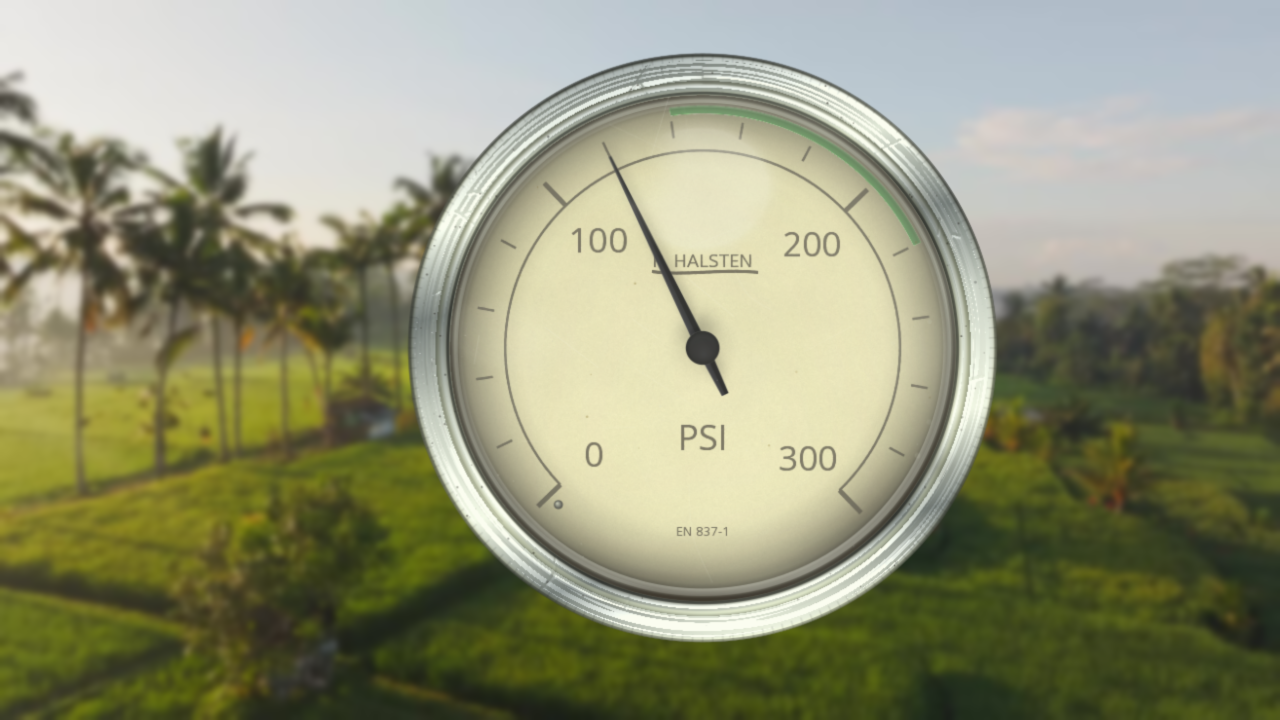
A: 120 psi
